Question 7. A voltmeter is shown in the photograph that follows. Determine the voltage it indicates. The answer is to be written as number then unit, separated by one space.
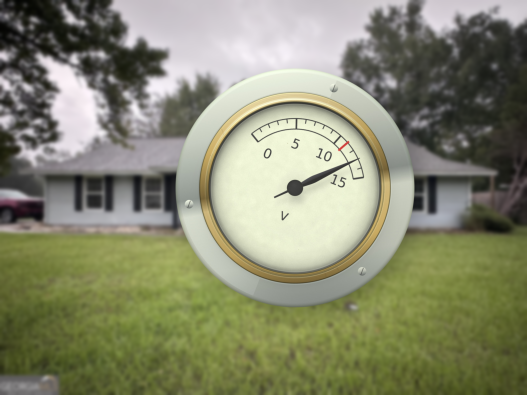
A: 13 V
